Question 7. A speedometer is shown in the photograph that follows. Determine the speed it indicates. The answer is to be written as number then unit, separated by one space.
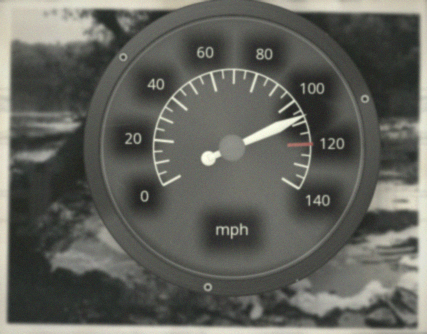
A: 107.5 mph
